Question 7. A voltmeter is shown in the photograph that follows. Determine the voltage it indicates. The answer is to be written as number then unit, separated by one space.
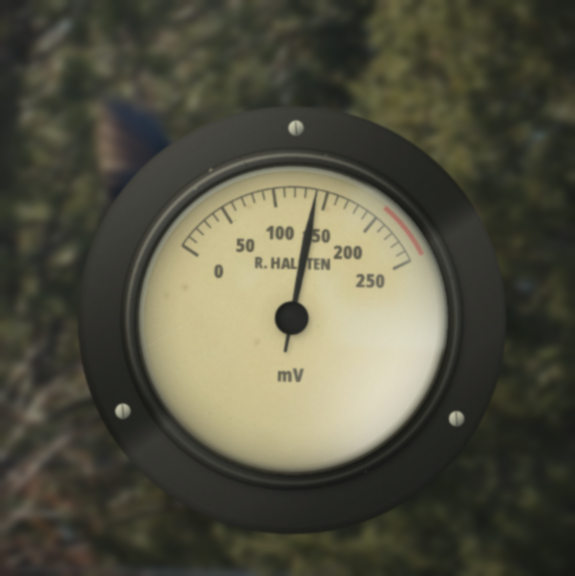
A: 140 mV
